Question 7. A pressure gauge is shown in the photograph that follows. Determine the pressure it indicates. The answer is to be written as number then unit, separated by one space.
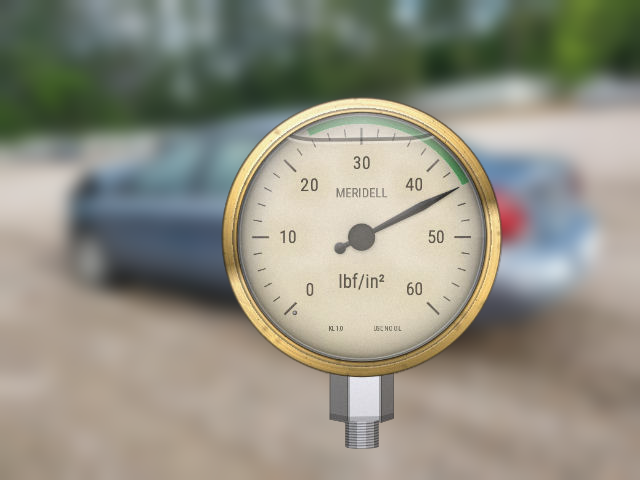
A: 44 psi
